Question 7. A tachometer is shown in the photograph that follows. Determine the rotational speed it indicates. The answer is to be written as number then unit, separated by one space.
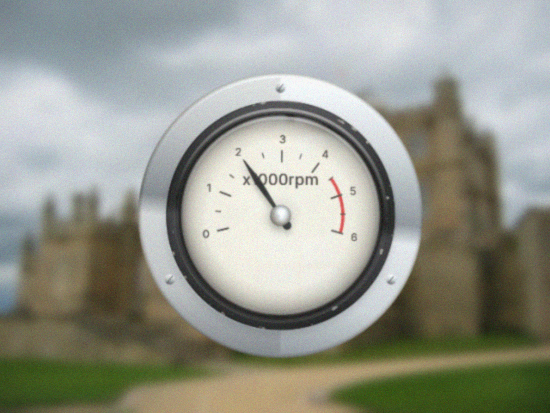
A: 2000 rpm
